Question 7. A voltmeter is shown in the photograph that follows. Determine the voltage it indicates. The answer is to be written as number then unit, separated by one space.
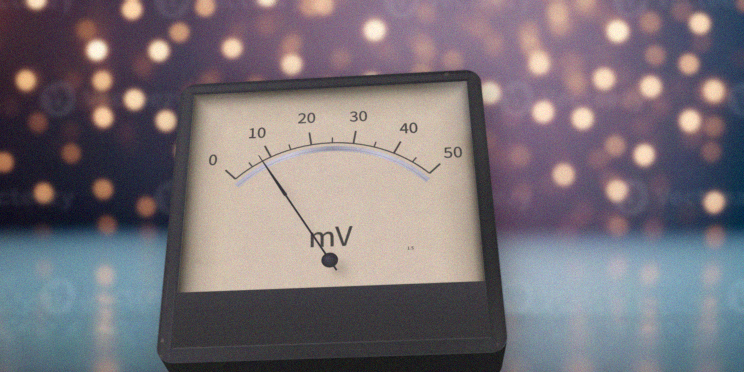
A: 7.5 mV
